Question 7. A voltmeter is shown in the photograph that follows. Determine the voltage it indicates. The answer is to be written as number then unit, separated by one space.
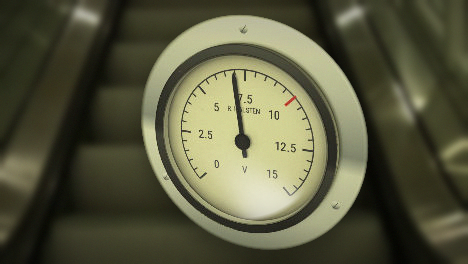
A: 7 V
